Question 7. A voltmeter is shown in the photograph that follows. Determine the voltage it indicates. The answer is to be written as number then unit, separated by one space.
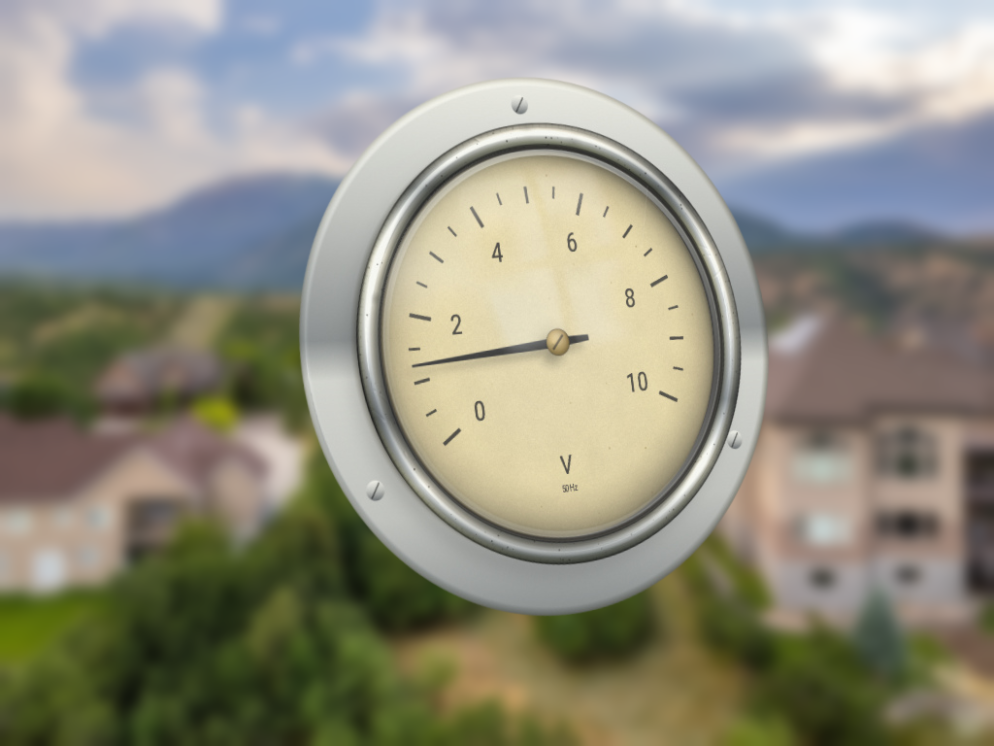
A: 1.25 V
